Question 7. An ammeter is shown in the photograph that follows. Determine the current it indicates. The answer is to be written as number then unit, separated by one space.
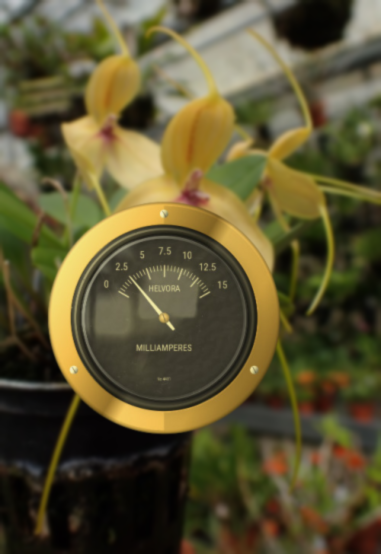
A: 2.5 mA
